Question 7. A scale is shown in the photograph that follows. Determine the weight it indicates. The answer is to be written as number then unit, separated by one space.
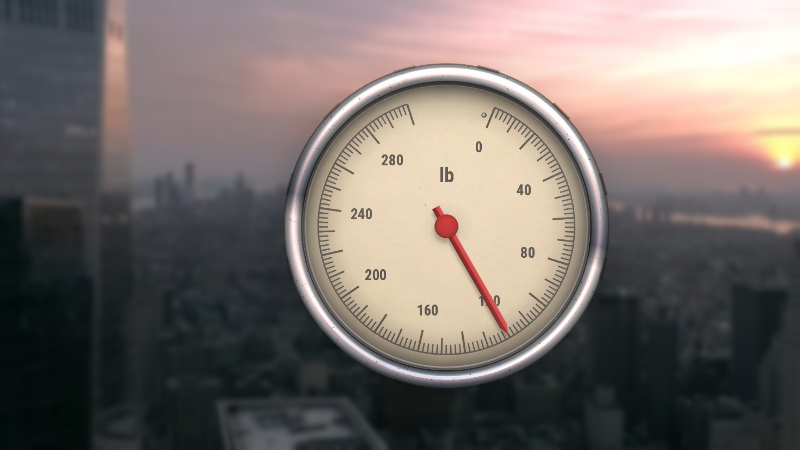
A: 120 lb
